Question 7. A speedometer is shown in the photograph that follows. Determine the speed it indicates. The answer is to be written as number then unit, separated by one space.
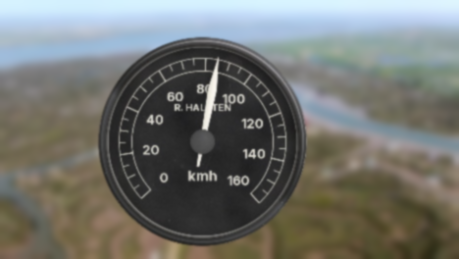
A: 85 km/h
